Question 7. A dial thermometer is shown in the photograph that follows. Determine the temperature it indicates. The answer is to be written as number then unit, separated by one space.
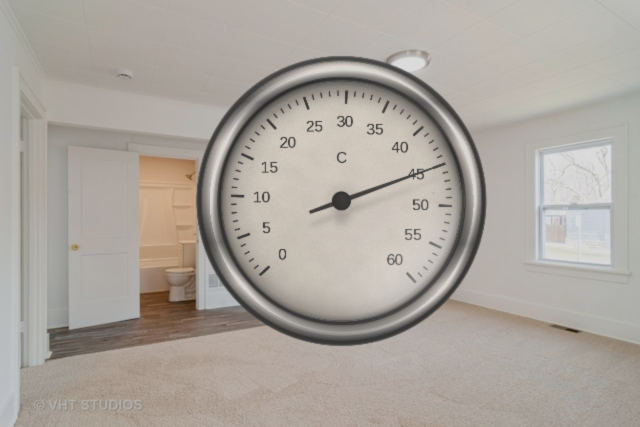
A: 45 °C
